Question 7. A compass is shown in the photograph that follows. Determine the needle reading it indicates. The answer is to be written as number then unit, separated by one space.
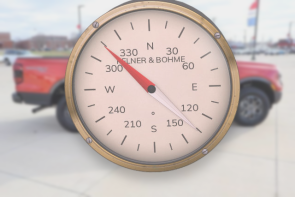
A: 315 °
